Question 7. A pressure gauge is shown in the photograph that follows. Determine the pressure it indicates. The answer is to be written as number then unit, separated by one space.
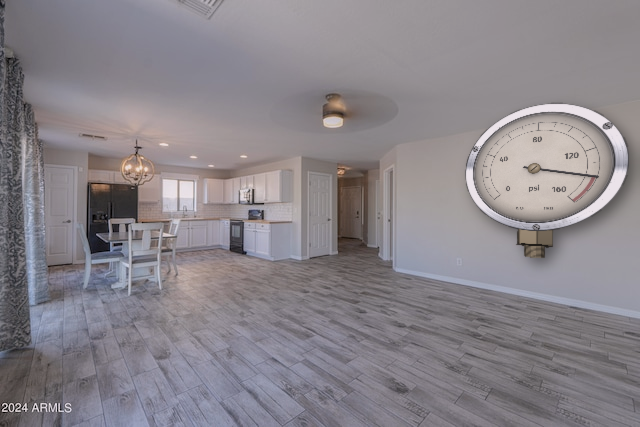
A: 140 psi
